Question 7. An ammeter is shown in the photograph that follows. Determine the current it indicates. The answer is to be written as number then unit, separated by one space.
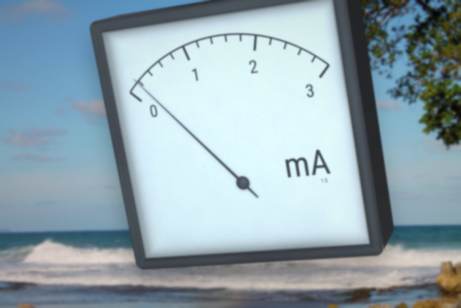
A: 0.2 mA
